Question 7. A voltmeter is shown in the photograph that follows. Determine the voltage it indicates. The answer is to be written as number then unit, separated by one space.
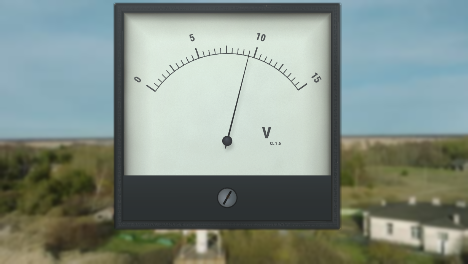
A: 9.5 V
